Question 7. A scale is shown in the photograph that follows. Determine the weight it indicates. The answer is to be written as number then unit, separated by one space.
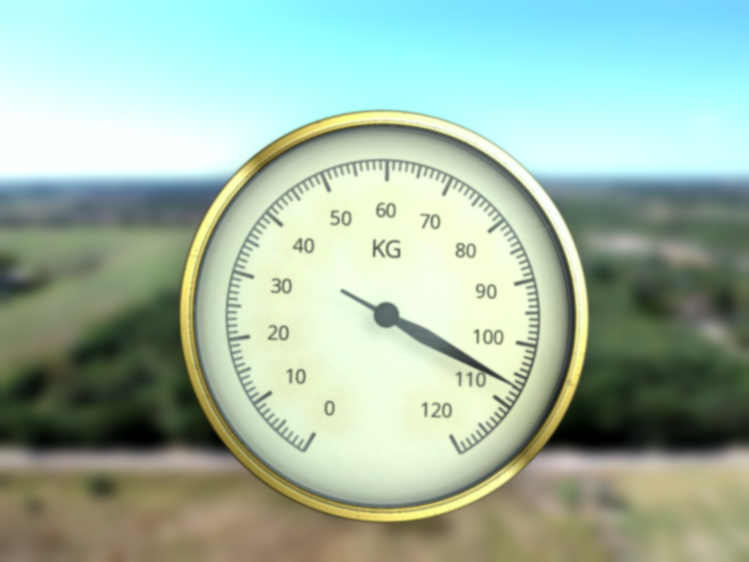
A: 107 kg
